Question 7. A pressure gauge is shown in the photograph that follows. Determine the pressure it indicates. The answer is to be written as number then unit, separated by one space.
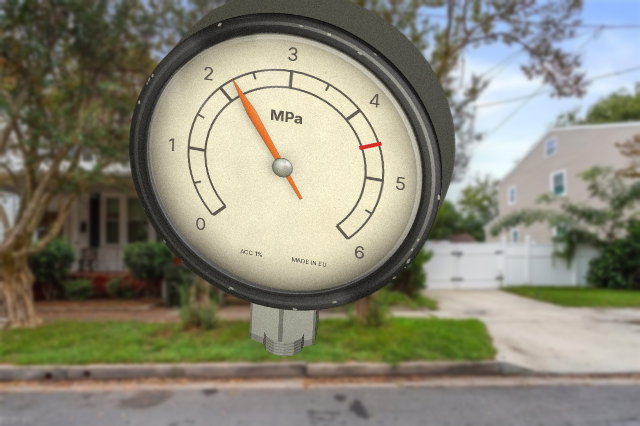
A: 2.25 MPa
